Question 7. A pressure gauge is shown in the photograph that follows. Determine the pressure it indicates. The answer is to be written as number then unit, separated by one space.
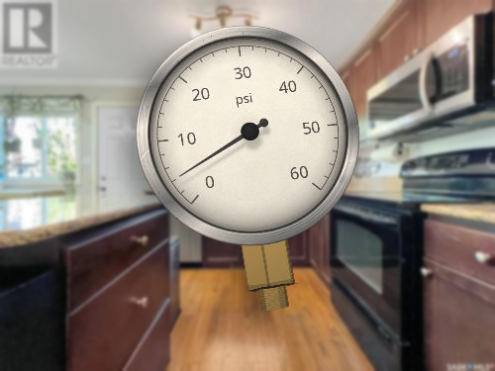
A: 4 psi
